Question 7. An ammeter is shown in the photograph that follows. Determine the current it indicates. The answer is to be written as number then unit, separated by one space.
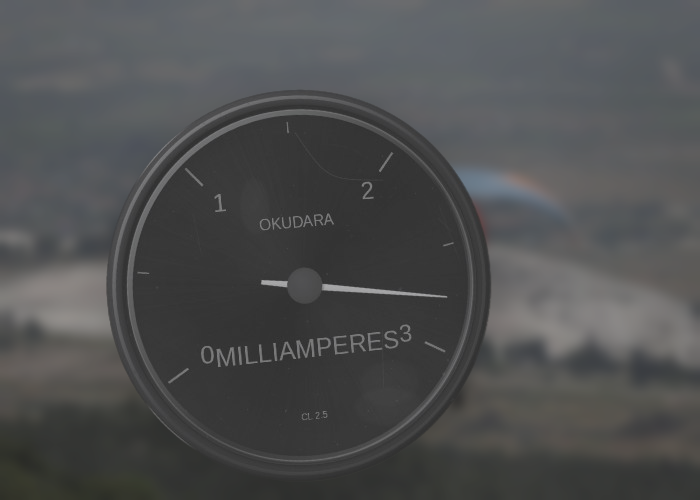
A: 2.75 mA
